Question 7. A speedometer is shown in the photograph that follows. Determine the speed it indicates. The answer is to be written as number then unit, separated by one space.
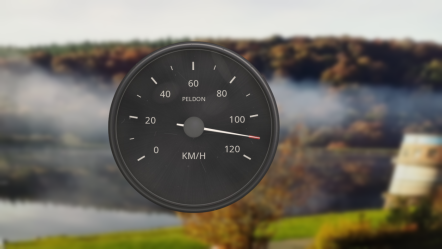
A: 110 km/h
